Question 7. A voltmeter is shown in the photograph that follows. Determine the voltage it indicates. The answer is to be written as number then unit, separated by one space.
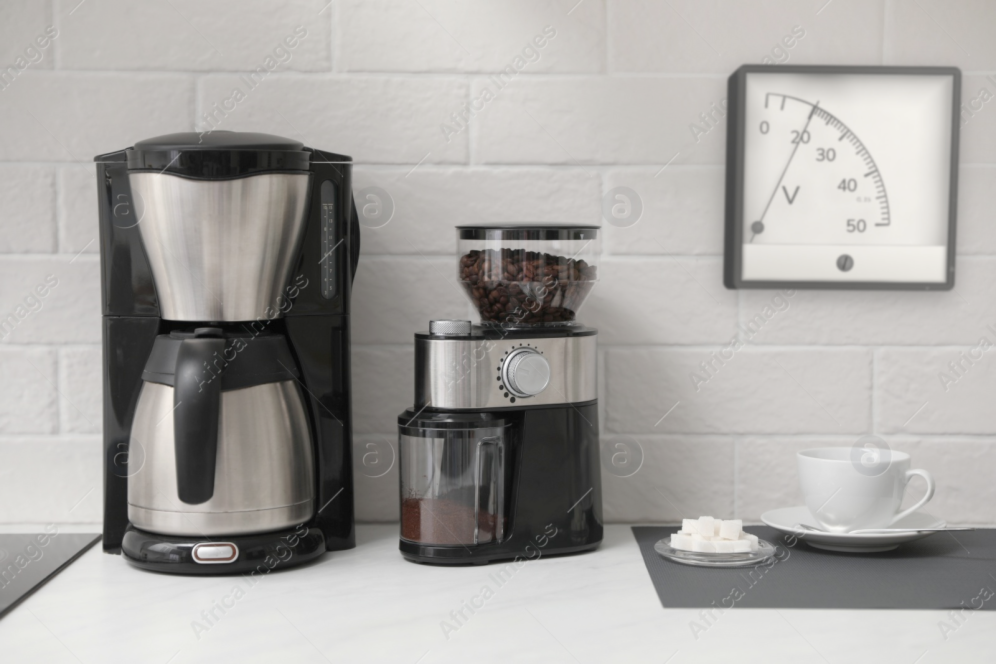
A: 20 V
